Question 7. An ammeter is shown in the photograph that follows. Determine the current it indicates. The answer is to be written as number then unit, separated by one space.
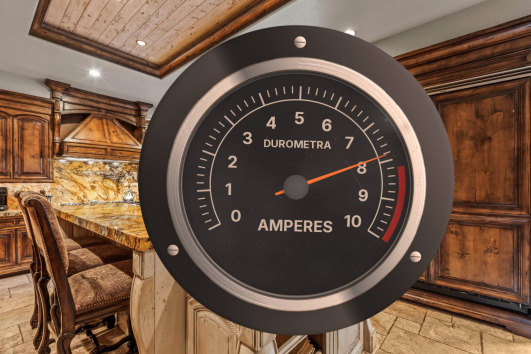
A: 7.8 A
